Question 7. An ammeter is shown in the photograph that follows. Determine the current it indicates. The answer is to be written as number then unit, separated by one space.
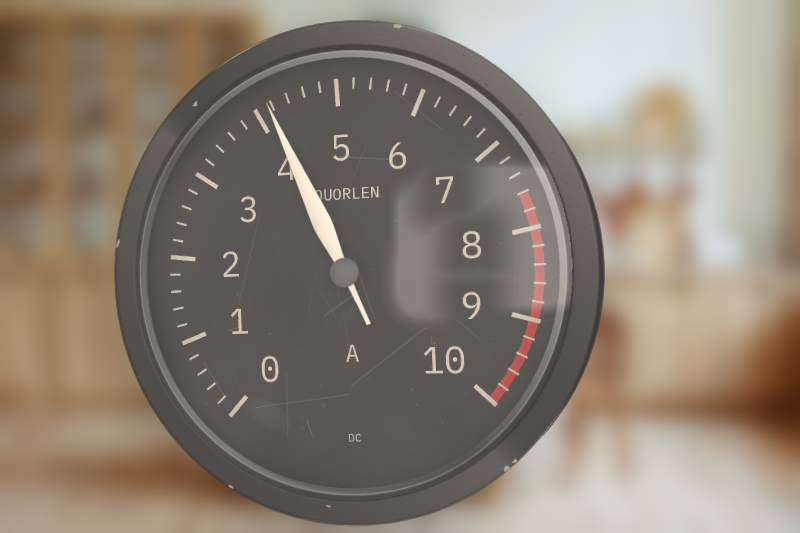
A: 4.2 A
